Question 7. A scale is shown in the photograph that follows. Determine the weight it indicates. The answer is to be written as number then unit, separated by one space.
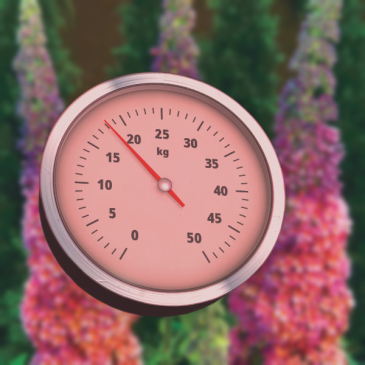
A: 18 kg
